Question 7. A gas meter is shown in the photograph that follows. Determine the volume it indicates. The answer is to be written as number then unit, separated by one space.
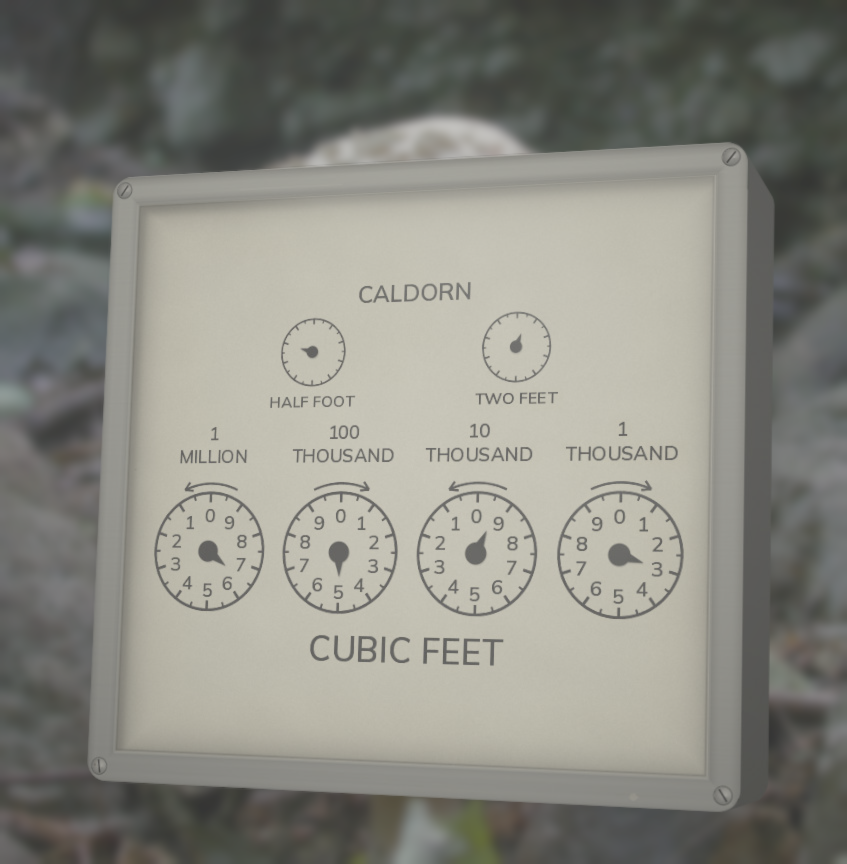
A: 649300 ft³
